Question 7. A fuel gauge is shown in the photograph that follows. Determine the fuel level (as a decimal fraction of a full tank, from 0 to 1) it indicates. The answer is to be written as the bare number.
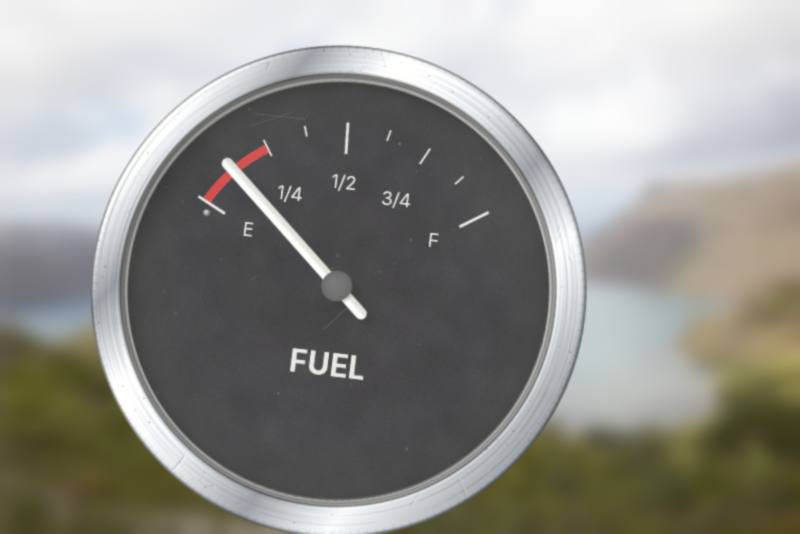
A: 0.125
